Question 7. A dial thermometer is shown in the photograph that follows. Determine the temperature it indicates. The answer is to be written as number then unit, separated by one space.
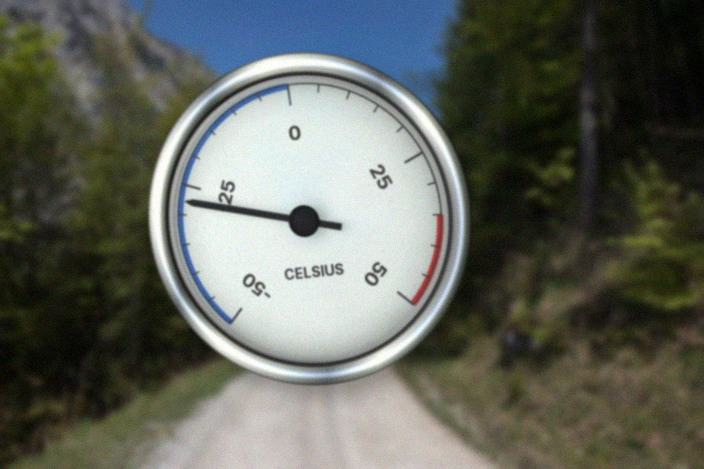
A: -27.5 °C
